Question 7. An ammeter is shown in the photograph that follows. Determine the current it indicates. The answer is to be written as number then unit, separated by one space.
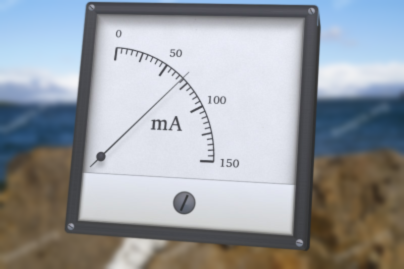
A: 70 mA
